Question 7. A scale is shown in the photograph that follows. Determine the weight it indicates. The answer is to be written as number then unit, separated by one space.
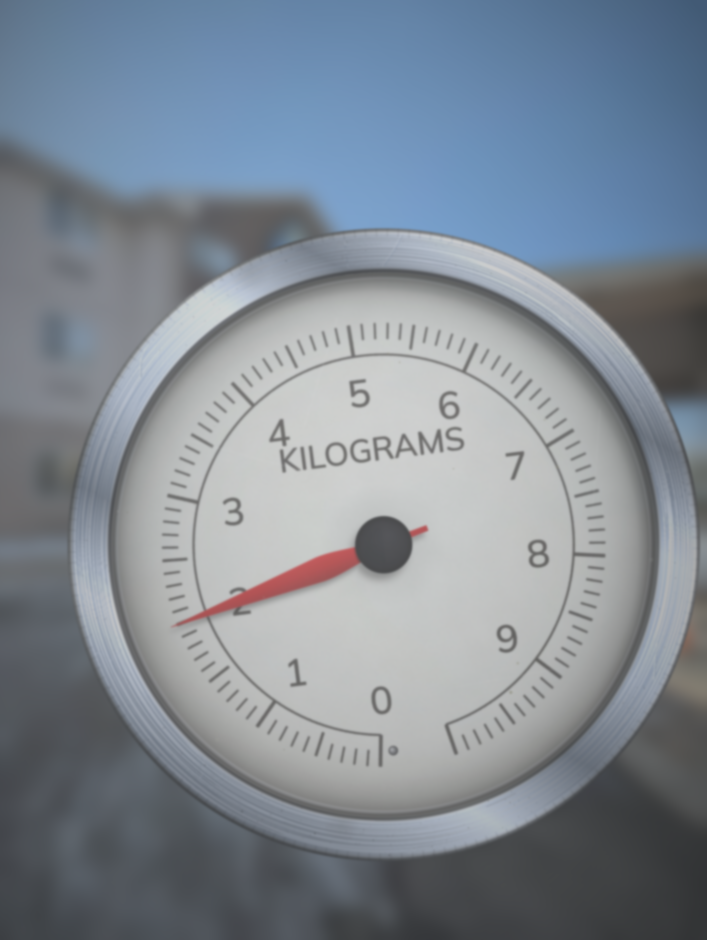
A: 2 kg
